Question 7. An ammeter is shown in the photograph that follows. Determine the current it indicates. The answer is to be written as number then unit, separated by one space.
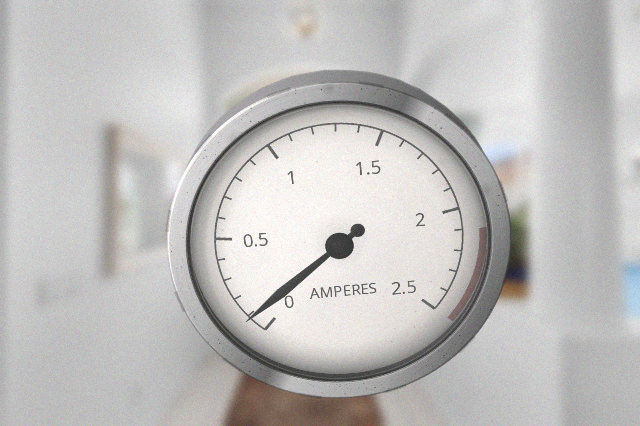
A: 0.1 A
